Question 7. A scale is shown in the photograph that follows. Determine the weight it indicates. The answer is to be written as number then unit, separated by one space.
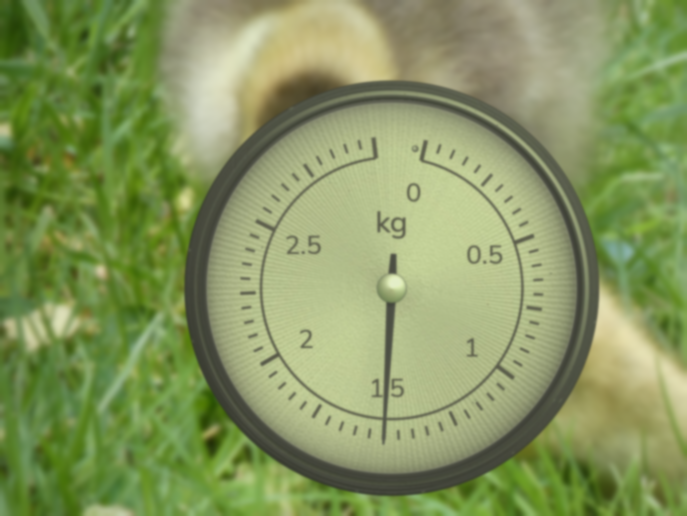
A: 1.5 kg
